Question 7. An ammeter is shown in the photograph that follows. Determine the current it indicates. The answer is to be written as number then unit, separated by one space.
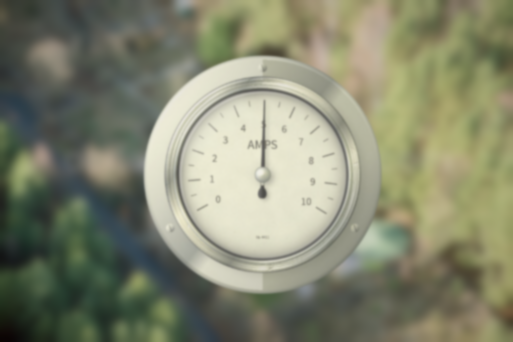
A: 5 A
